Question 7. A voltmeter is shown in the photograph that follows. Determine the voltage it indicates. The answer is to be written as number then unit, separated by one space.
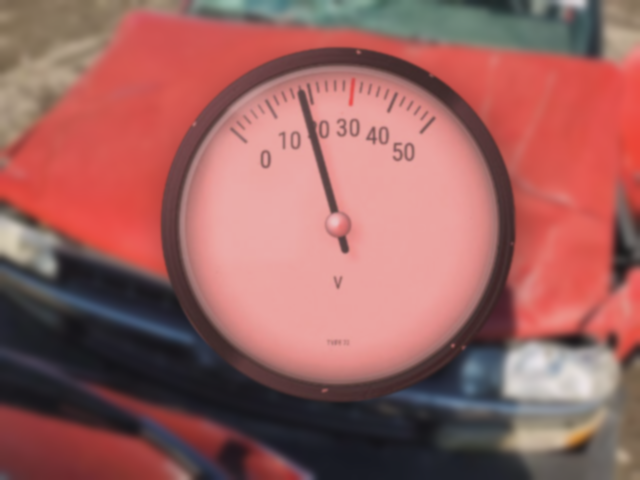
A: 18 V
